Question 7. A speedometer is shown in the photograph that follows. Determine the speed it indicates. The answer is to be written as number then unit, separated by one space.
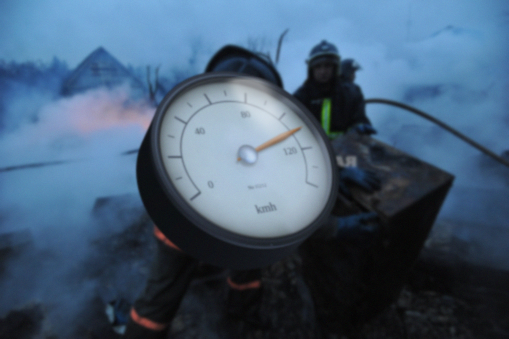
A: 110 km/h
